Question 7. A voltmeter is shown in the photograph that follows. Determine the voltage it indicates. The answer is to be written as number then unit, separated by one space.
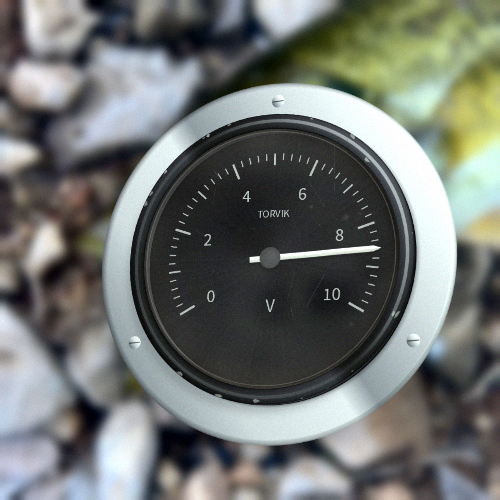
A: 8.6 V
